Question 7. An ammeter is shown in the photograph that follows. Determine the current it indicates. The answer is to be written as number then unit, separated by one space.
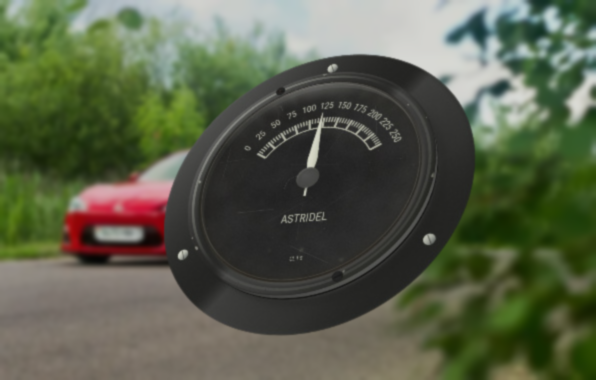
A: 125 A
